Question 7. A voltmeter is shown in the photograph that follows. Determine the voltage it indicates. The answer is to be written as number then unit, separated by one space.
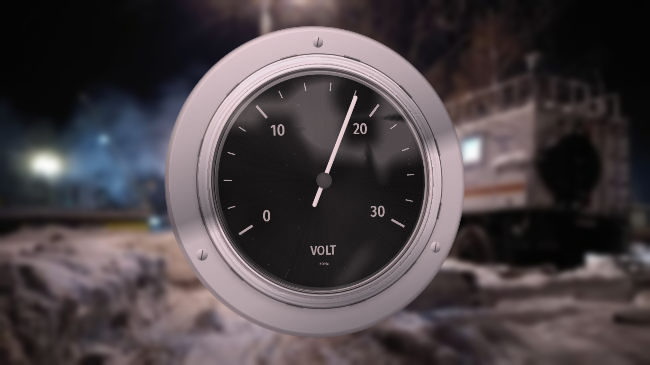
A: 18 V
